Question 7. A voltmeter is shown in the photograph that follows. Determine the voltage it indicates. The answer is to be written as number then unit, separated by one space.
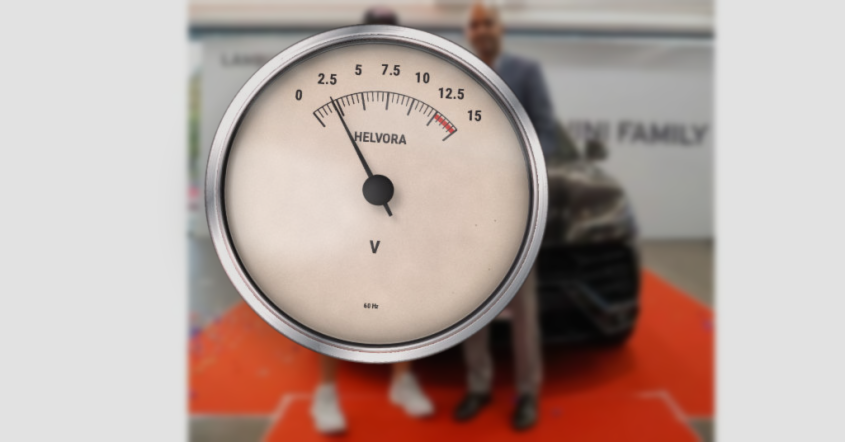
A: 2 V
